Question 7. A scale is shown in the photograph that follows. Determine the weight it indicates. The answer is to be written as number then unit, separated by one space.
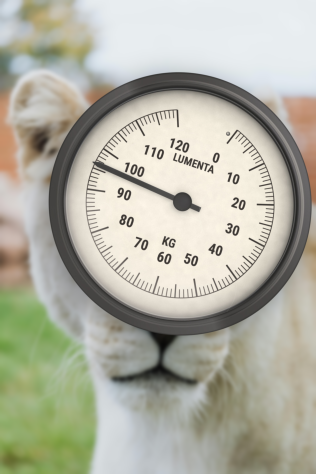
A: 96 kg
